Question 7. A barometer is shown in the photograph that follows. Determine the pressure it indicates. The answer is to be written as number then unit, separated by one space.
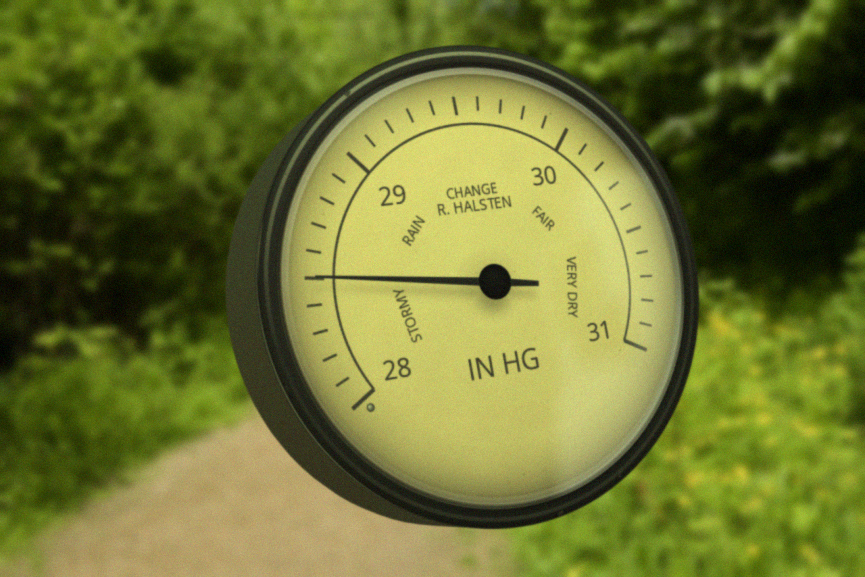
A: 28.5 inHg
